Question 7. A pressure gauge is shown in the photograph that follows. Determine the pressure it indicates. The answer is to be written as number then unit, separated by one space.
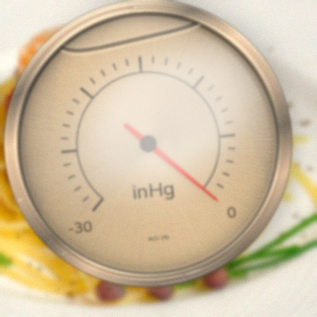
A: 0 inHg
